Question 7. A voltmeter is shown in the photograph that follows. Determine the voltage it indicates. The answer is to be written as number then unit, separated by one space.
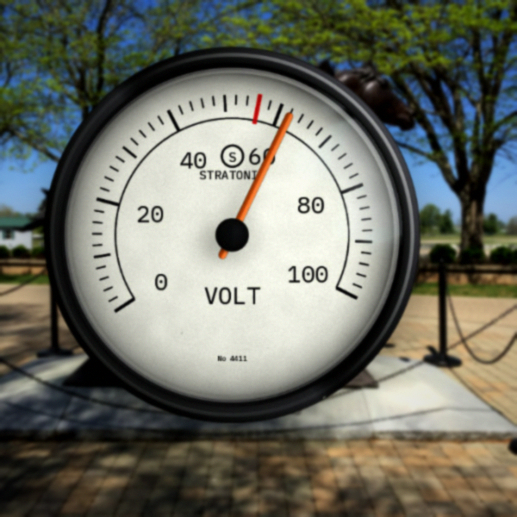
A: 62 V
